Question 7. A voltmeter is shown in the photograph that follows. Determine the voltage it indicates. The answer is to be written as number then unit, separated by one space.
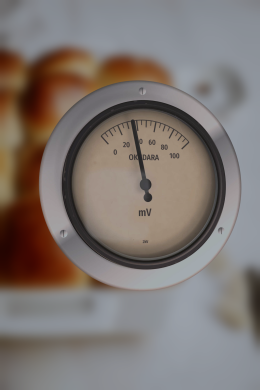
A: 35 mV
